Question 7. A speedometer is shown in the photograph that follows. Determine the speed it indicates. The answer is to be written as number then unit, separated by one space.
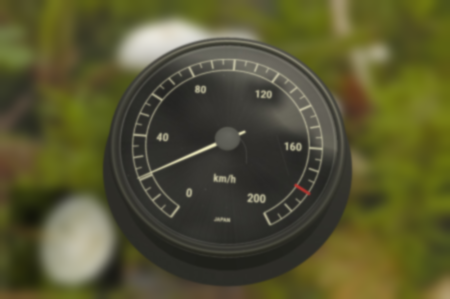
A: 20 km/h
